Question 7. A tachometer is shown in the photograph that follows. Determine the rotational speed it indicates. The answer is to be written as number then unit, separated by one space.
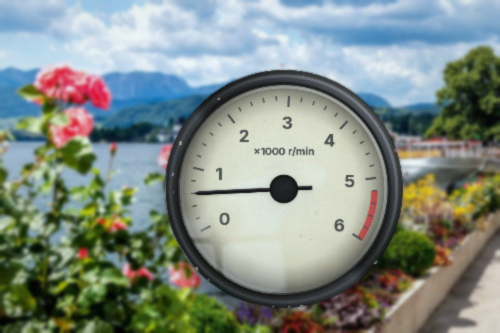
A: 600 rpm
